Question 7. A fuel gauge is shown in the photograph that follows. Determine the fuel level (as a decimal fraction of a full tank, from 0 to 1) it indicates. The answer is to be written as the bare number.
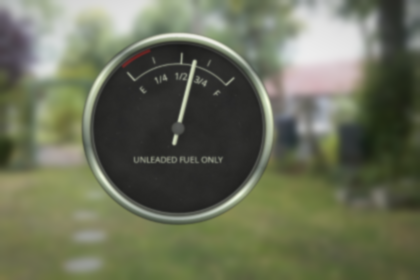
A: 0.625
